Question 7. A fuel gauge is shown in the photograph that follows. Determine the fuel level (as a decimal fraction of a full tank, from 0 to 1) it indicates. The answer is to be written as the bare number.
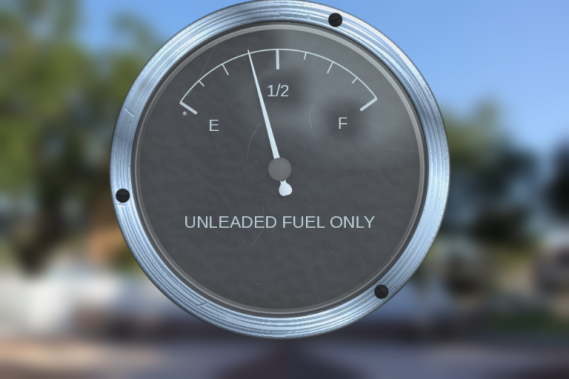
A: 0.375
